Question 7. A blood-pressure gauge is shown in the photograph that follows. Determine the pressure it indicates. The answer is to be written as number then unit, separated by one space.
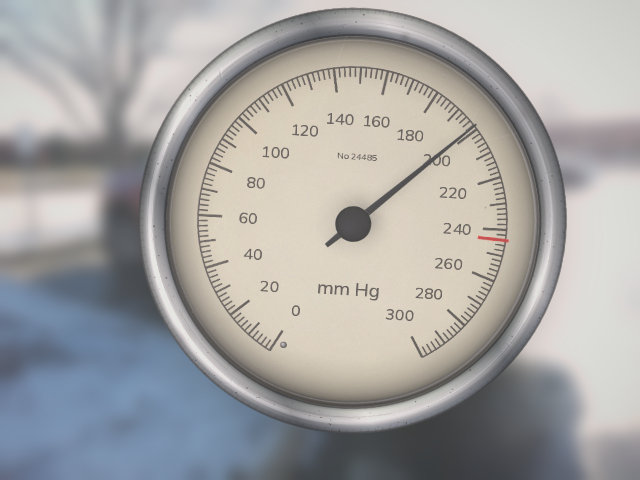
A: 198 mmHg
